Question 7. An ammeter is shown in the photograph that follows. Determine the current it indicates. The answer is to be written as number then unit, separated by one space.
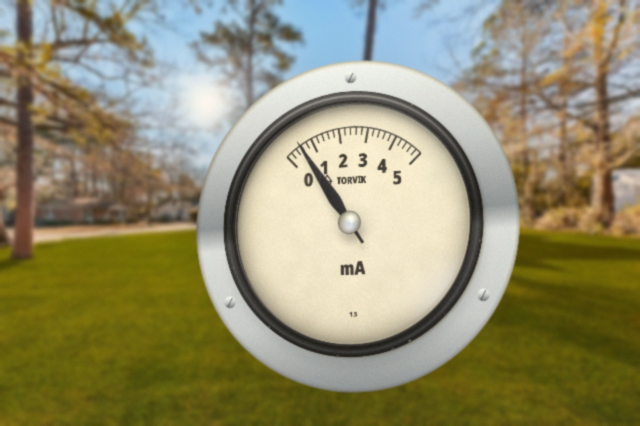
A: 0.6 mA
